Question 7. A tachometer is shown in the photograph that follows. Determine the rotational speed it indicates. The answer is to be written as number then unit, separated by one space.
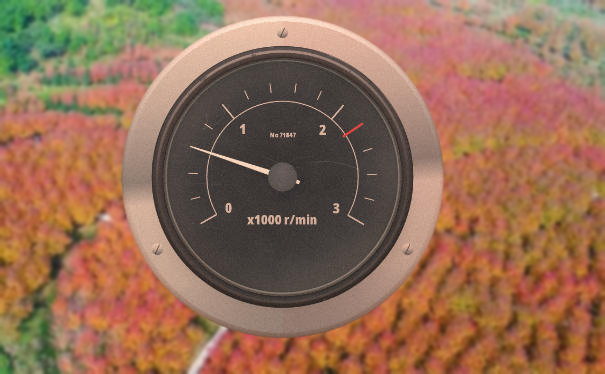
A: 600 rpm
